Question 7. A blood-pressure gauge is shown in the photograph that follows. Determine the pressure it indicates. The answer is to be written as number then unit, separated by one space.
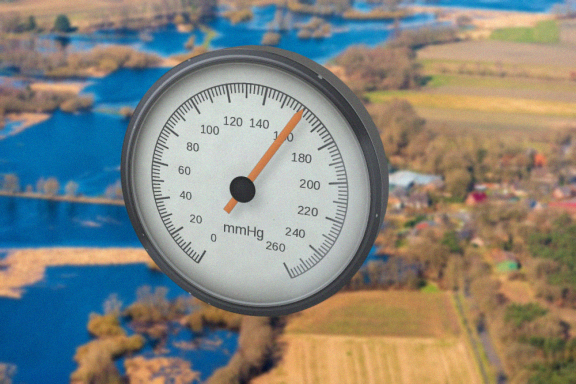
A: 160 mmHg
